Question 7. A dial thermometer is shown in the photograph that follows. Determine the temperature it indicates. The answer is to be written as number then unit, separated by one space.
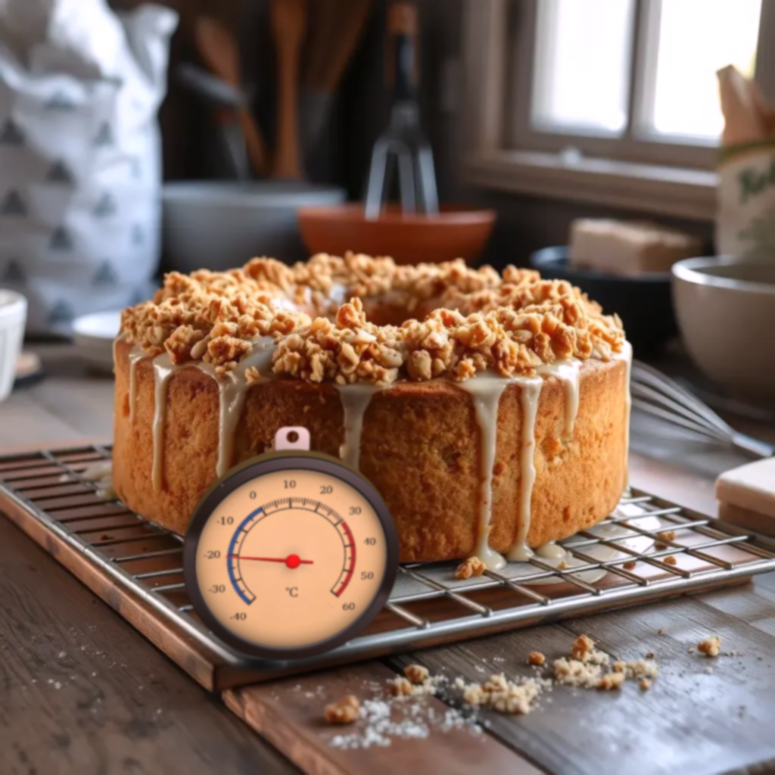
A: -20 °C
